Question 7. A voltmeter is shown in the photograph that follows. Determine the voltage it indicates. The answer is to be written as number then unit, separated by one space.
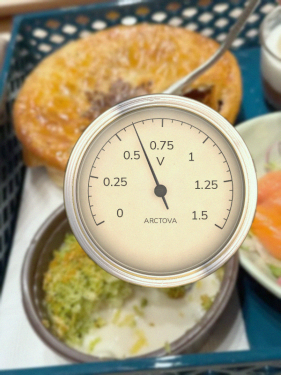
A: 0.6 V
